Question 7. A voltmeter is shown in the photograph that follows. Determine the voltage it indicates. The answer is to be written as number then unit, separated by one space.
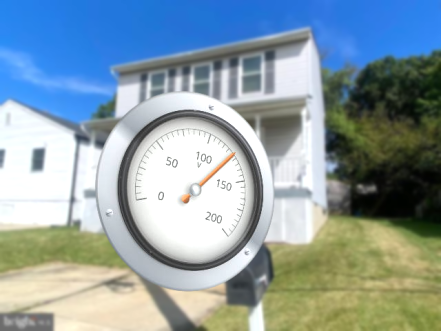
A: 125 V
